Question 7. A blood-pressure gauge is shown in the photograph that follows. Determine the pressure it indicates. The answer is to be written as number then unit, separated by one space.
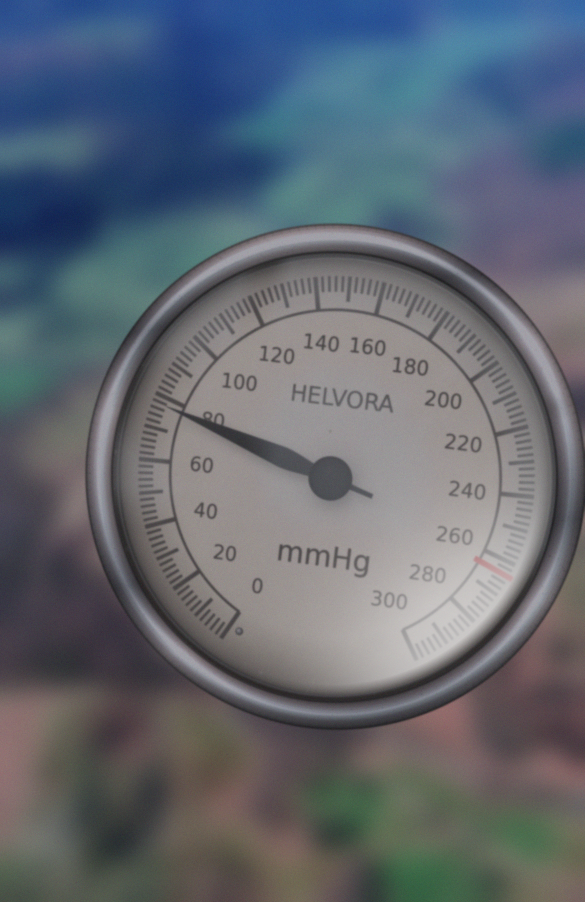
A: 78 mmHg
